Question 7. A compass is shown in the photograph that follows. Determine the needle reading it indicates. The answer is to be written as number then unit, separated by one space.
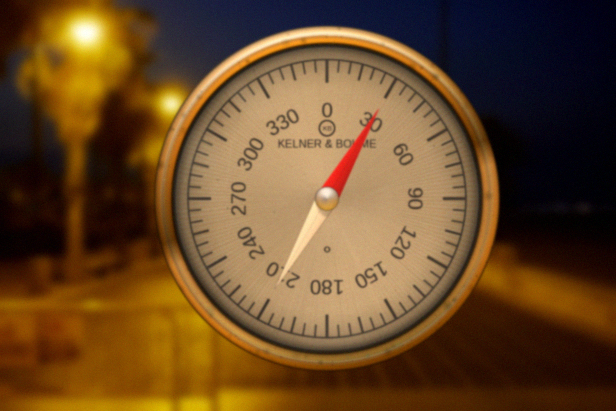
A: 30 °
